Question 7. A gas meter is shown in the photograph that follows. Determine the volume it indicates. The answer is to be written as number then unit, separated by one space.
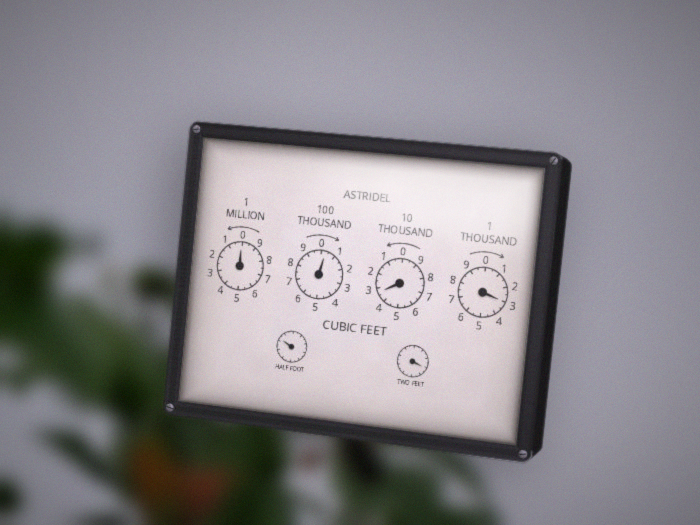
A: 3300 ft³
